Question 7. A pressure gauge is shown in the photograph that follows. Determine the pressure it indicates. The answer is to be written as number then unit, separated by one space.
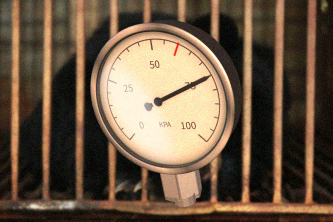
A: 75 kPa
